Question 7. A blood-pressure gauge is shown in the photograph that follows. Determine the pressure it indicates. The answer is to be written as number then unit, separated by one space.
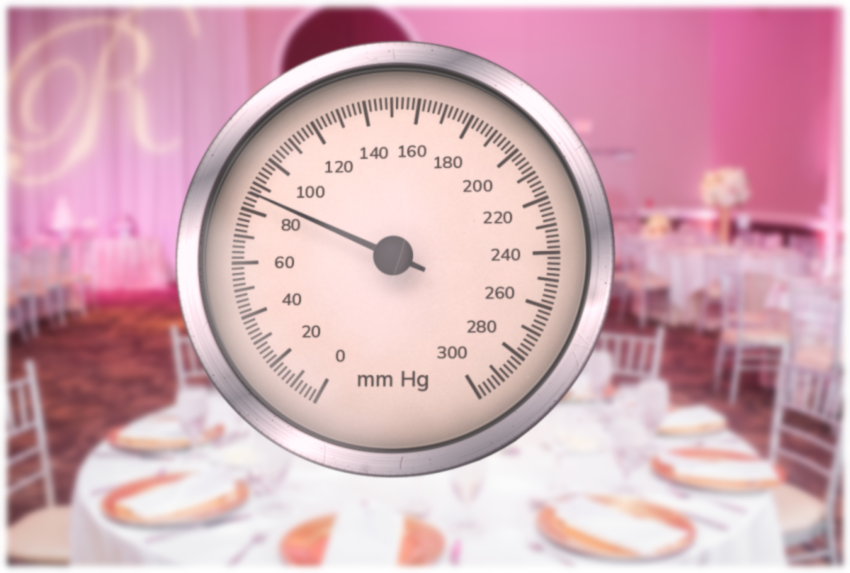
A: 86 mmHg
